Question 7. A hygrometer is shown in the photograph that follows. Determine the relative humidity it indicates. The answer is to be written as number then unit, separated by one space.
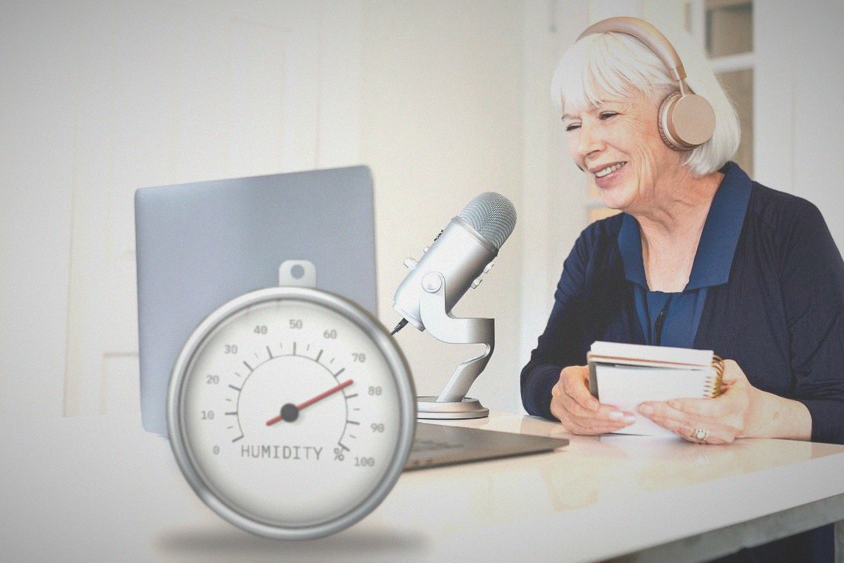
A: 75 %
